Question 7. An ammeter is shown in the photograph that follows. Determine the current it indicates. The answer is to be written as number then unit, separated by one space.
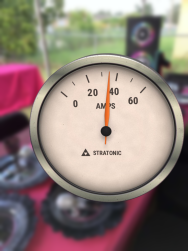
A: 35 A
